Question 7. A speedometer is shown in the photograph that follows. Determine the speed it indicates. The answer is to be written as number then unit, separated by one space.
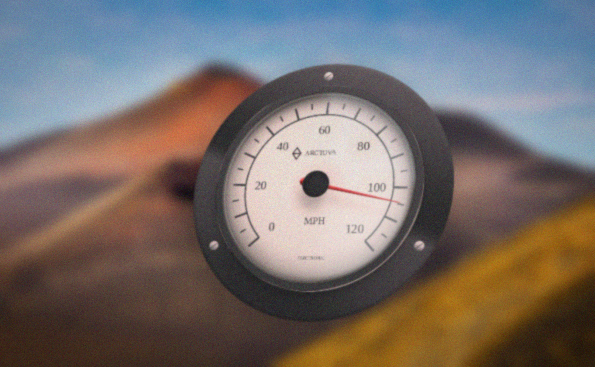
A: 105 mph
